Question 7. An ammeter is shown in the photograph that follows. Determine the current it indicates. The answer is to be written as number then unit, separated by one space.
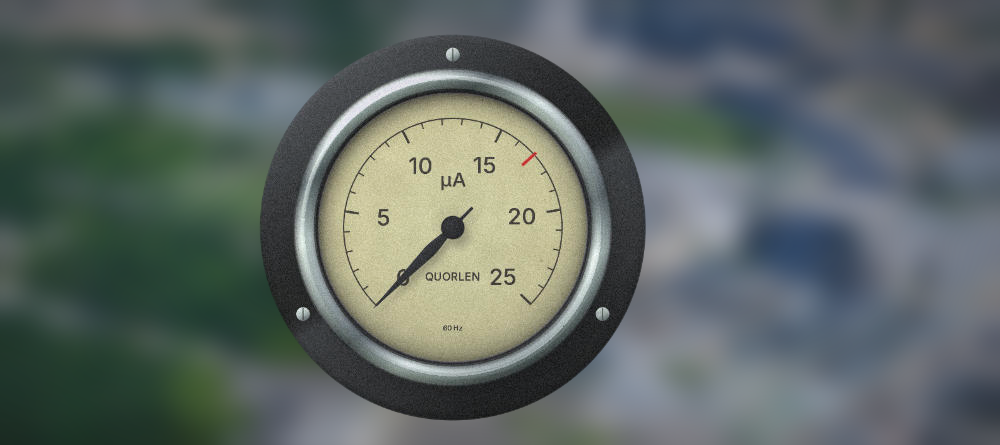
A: 0 µA
